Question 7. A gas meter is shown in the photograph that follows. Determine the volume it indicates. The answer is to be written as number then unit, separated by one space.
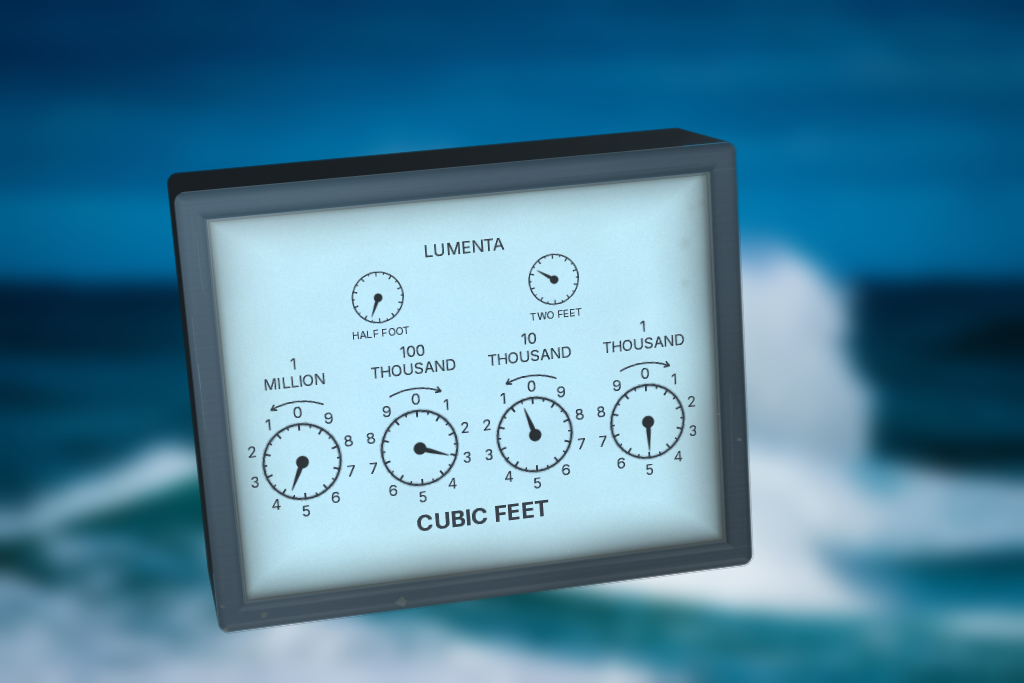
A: 430500 ft³
